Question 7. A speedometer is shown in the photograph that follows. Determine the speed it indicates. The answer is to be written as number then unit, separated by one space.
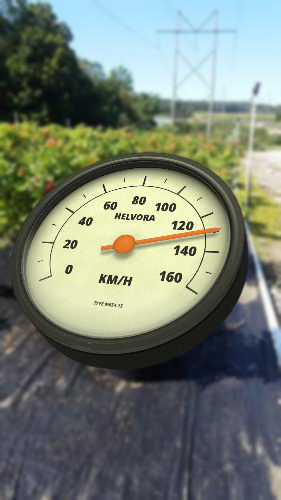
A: 130 km/h
